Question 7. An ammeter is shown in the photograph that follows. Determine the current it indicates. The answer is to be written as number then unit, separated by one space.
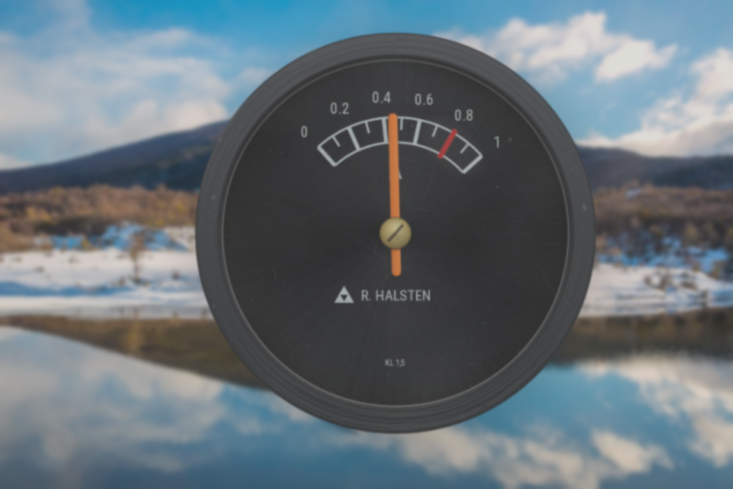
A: 0.45 A
